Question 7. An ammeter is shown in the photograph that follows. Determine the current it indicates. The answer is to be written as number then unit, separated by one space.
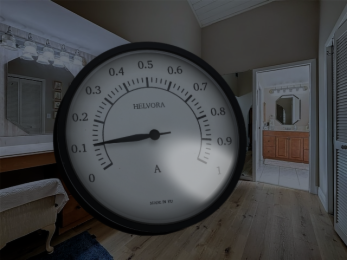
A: 0.1 A
